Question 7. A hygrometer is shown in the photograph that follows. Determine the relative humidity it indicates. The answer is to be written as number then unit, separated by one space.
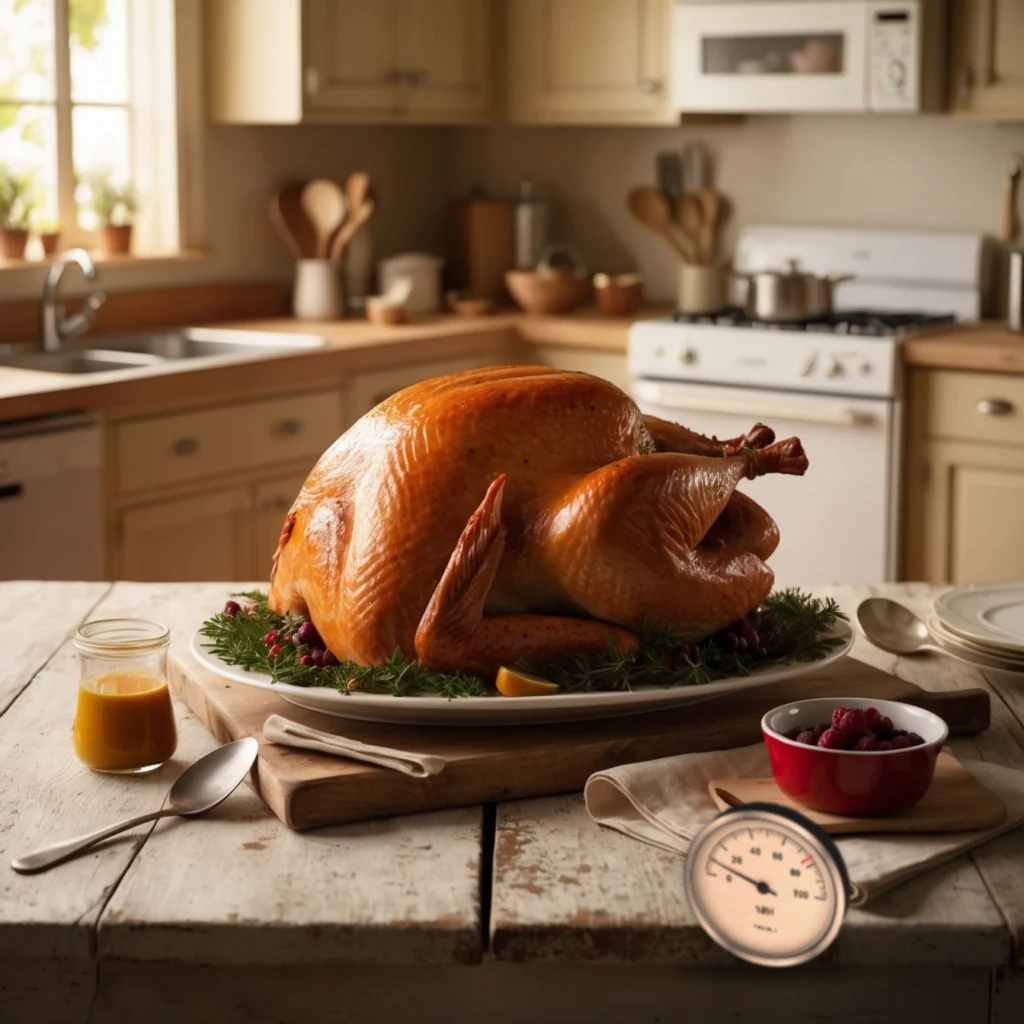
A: 10 %
